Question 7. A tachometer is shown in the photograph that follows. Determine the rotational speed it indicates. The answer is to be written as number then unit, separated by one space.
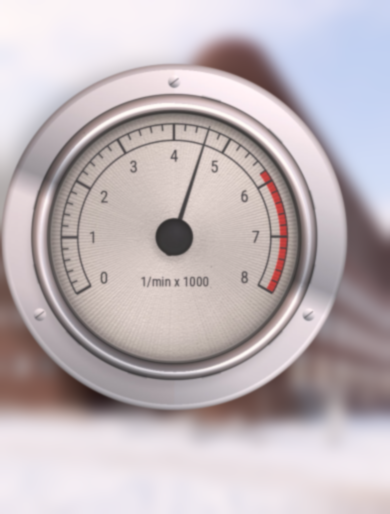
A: 4600 rpm
